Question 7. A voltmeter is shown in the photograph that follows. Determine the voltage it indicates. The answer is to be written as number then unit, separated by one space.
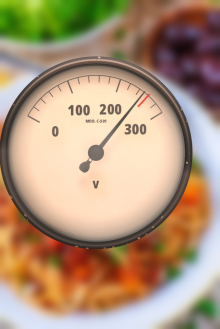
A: 250 V
